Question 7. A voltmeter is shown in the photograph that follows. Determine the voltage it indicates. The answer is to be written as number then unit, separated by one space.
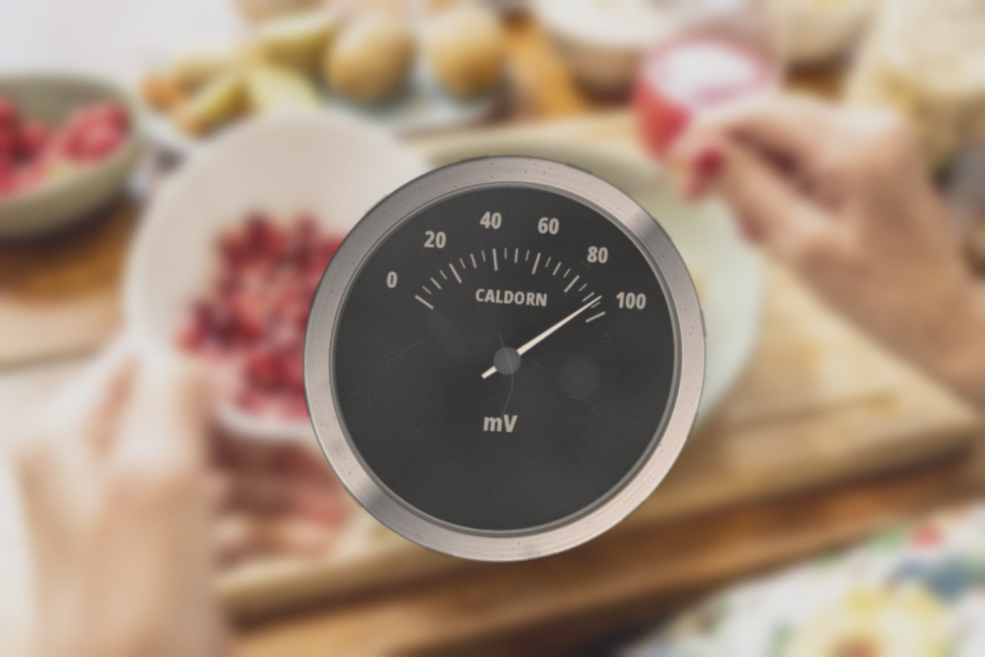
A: 92.5 mV
